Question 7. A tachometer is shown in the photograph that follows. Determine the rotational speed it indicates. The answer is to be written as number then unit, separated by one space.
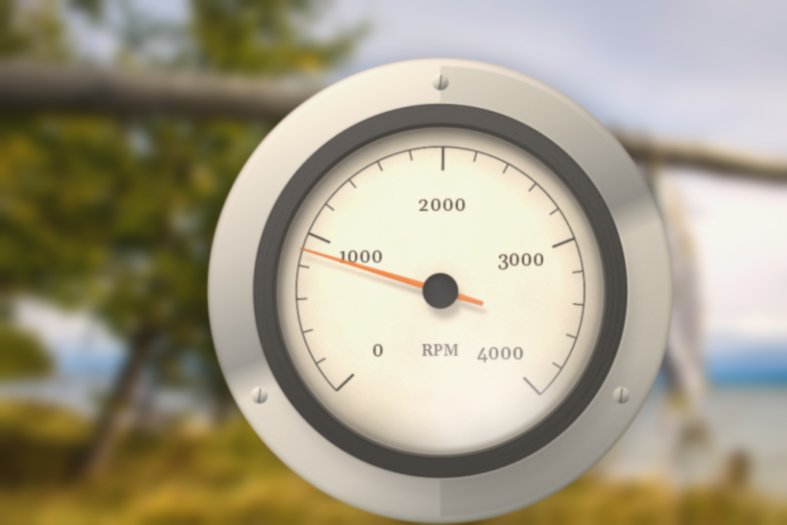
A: 900 rpm
